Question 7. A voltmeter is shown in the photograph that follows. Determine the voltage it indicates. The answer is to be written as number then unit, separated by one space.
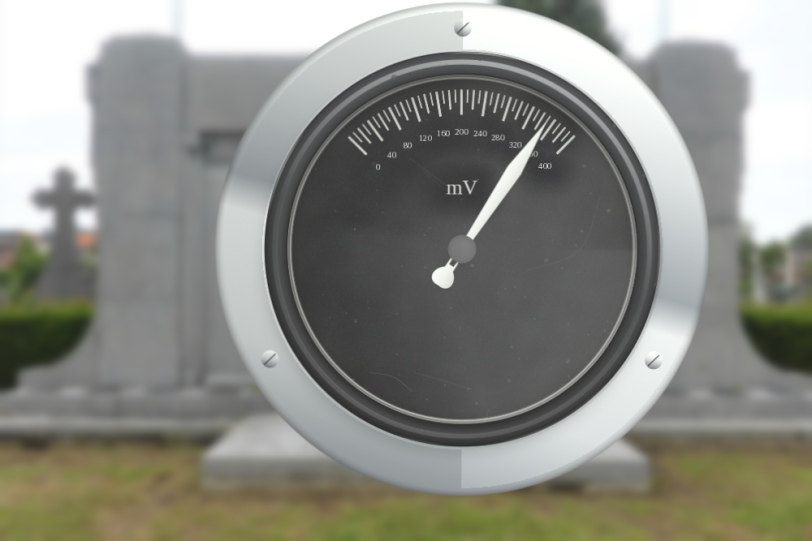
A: 350 mV
